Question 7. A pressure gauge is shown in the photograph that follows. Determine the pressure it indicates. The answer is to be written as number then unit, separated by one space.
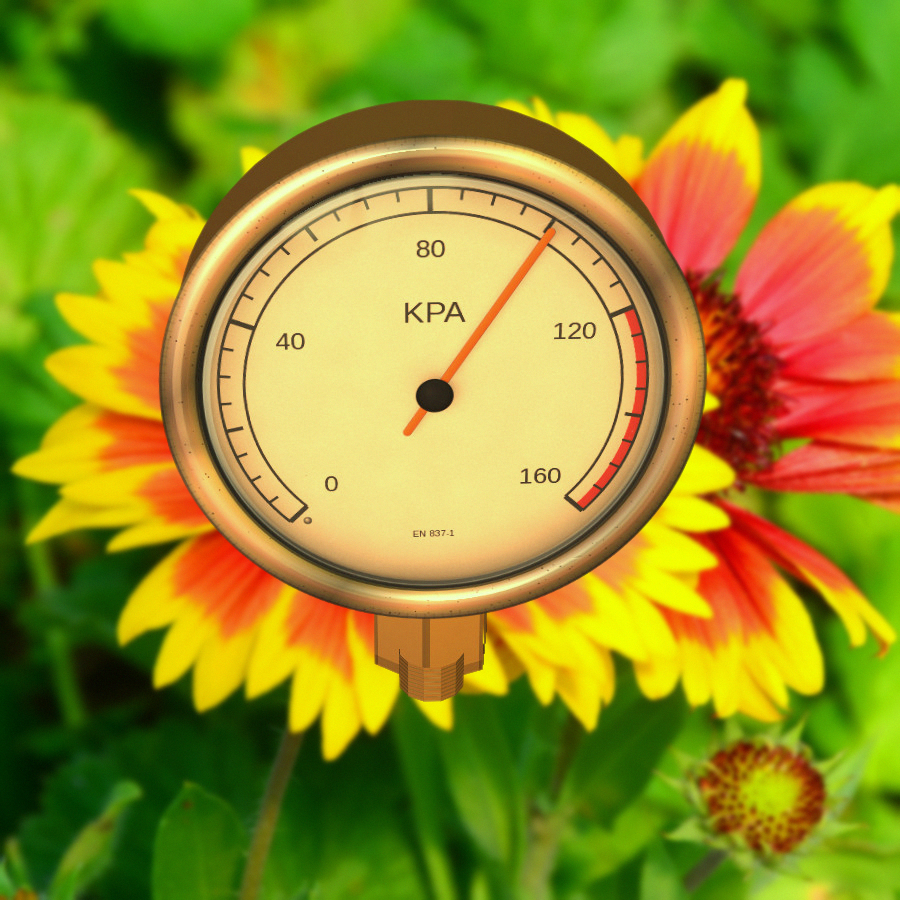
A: 100 kPa
